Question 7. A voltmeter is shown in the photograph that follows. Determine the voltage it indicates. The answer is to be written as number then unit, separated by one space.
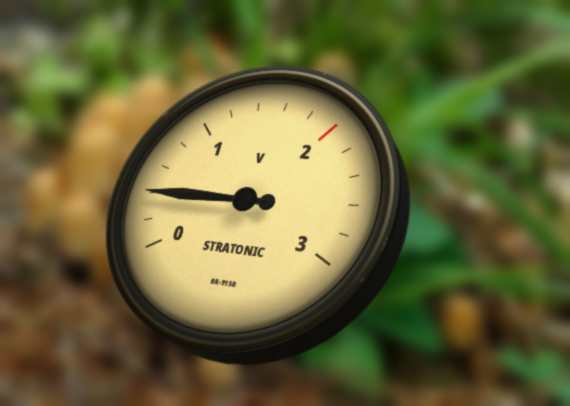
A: 0.4 V
